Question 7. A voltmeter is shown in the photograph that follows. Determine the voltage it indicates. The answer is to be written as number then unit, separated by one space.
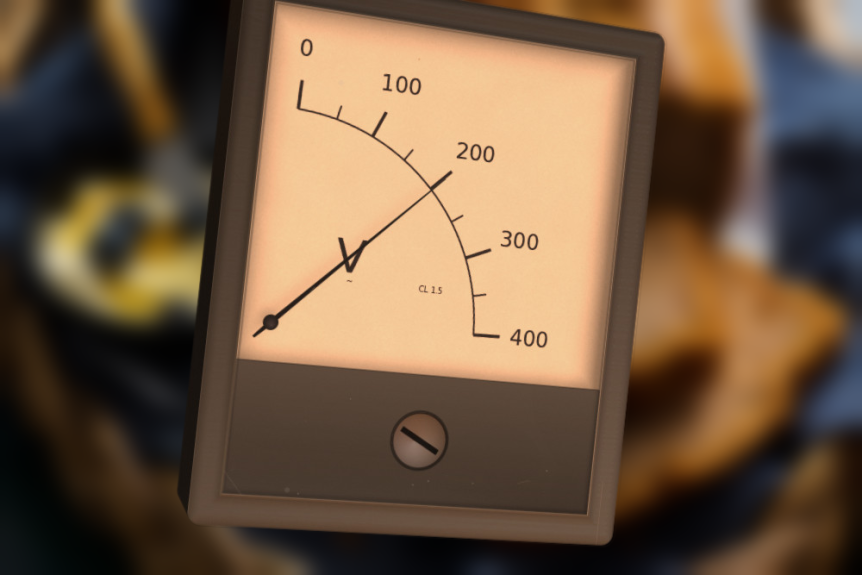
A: 200 V
